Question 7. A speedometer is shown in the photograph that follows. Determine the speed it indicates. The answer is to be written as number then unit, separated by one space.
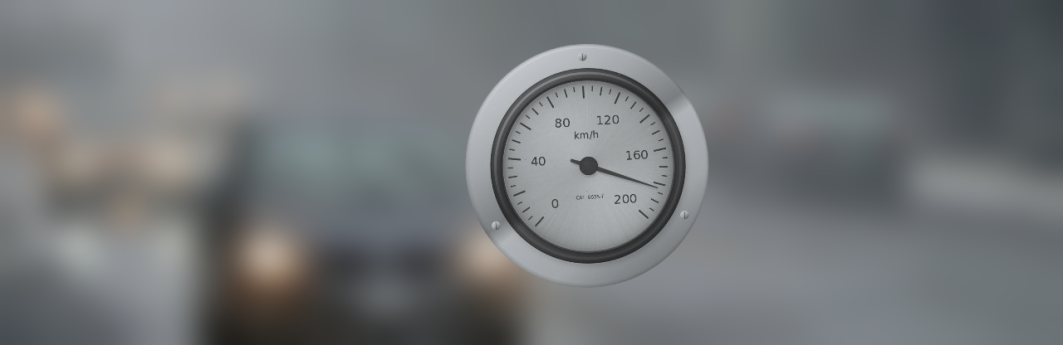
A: 182.5 km/h
